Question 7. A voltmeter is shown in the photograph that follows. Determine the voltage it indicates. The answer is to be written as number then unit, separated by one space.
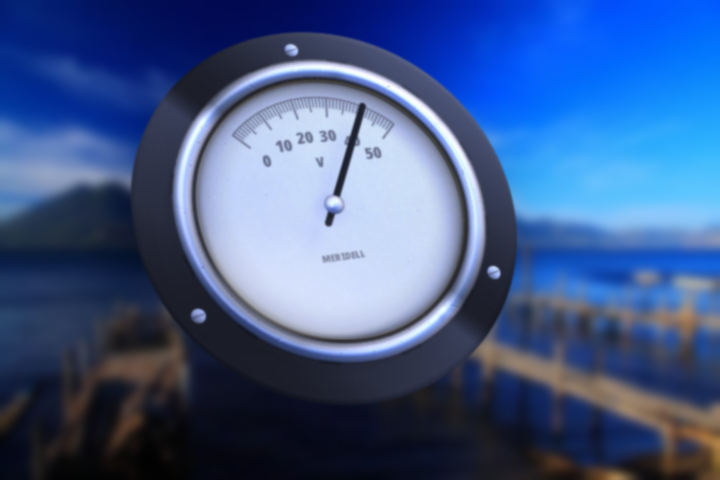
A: 40 V
